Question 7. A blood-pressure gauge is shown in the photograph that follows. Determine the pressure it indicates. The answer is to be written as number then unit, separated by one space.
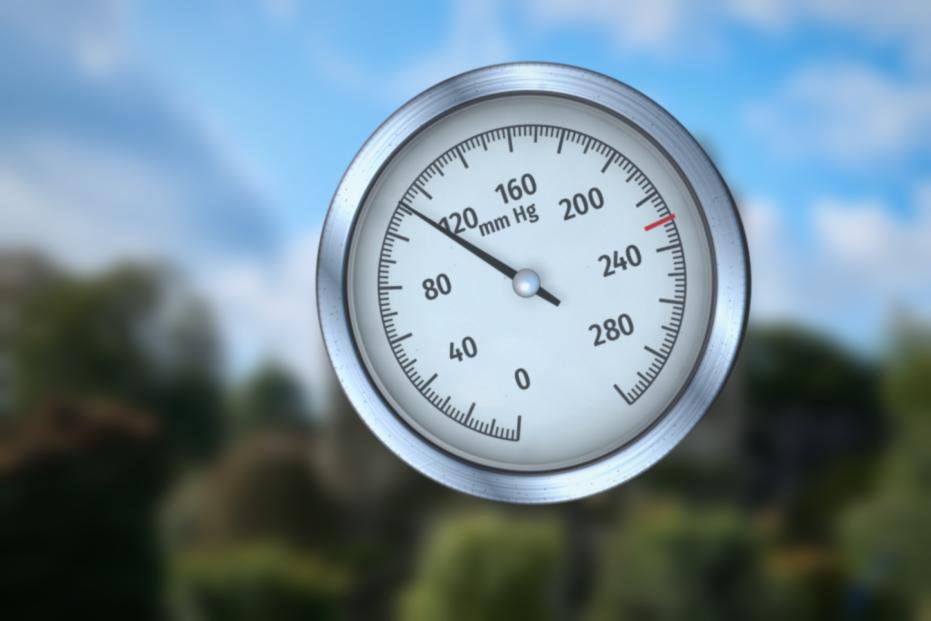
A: 112 mmHg
